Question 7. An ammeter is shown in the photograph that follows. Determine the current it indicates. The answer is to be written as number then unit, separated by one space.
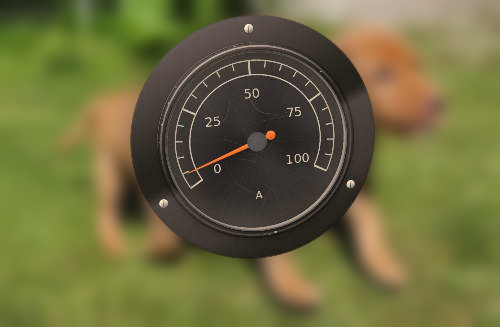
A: 5 A
